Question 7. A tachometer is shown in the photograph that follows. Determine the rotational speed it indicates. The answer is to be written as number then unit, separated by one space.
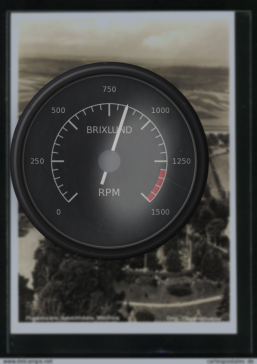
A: 850 rpm
